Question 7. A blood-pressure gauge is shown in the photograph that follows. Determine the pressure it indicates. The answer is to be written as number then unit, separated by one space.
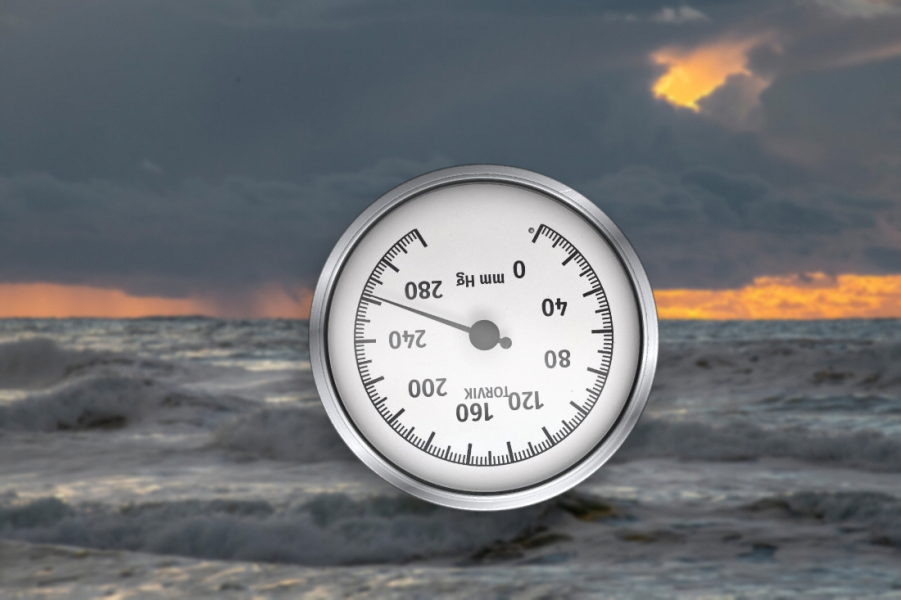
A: 262 mmHg
